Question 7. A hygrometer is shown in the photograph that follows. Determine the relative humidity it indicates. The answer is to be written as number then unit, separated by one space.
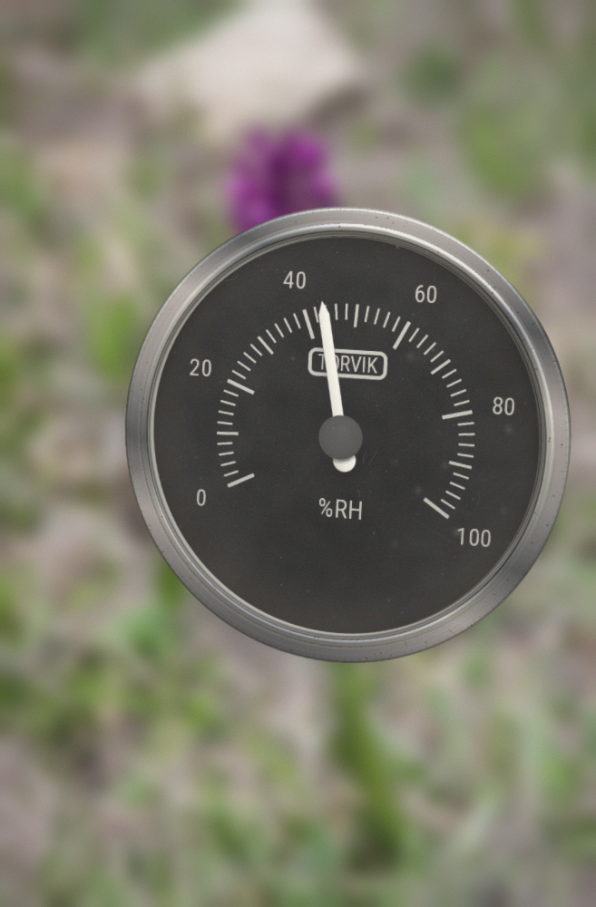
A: 44 %
